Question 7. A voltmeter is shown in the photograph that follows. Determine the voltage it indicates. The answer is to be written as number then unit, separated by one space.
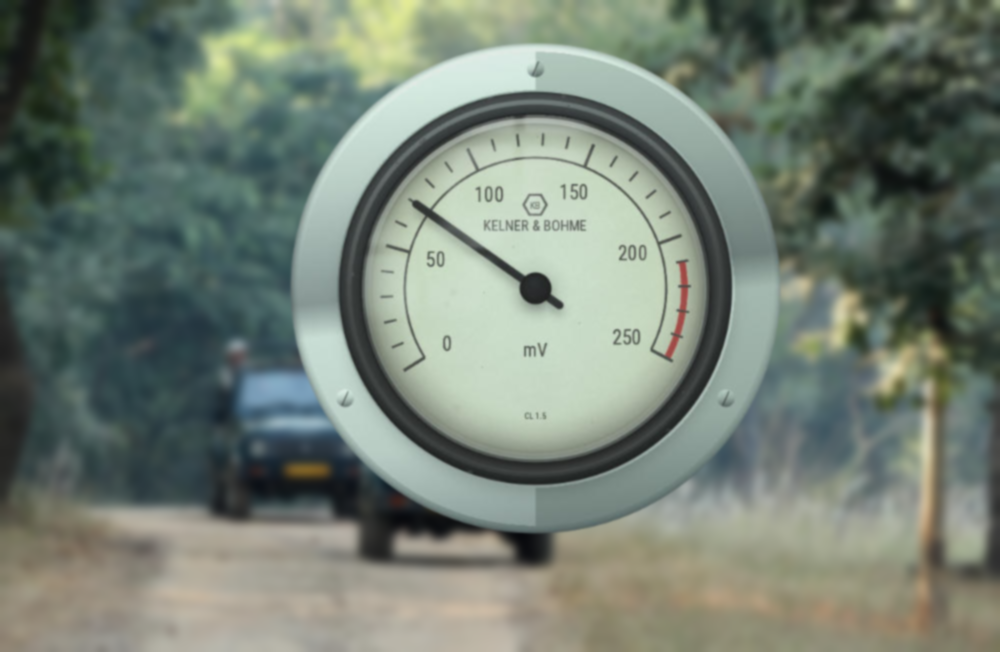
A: 70 mV
